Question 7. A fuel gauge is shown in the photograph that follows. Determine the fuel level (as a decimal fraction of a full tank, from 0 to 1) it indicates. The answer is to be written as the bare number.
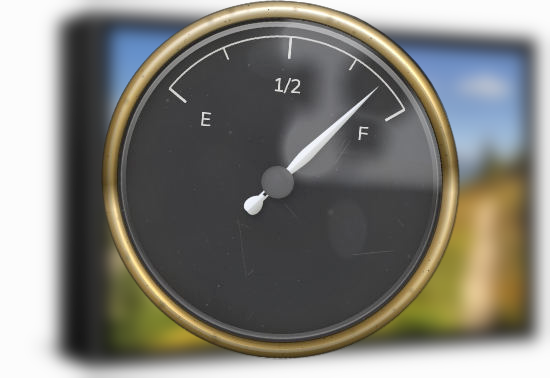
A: 0.875
